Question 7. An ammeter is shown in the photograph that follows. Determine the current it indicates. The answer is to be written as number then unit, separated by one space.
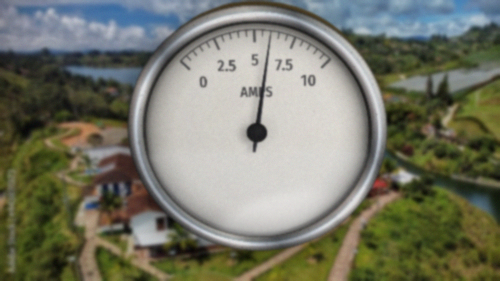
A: 6 A
